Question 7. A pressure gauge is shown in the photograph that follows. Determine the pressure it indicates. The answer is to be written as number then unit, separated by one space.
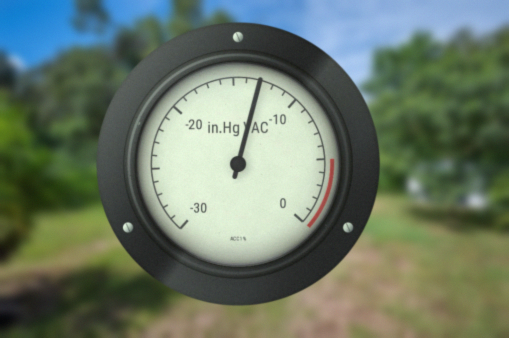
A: -13 inHg
